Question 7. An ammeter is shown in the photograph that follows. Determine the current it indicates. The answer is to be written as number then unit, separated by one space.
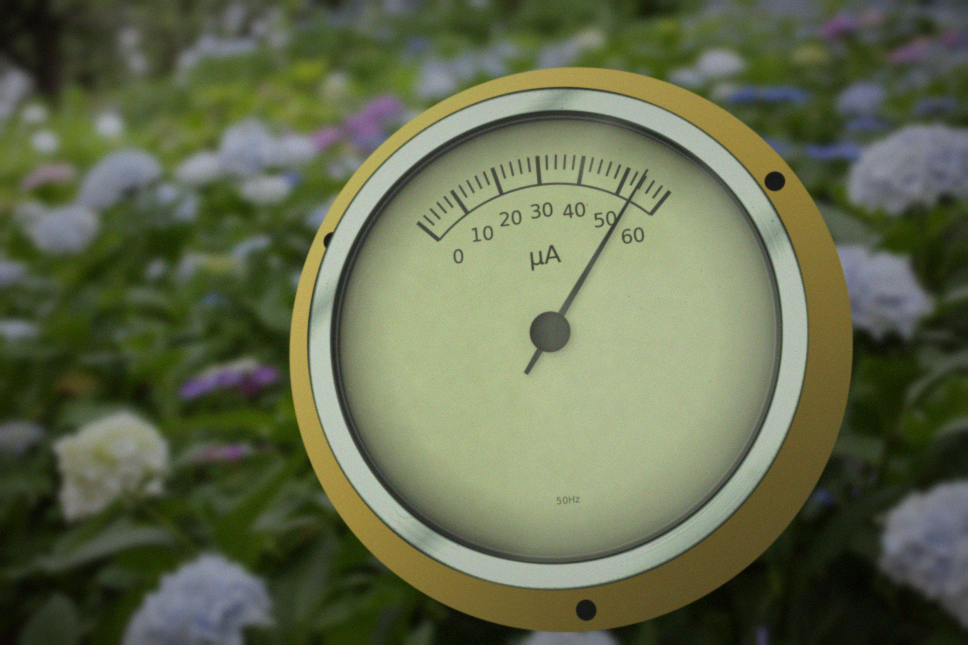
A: 54 µA
